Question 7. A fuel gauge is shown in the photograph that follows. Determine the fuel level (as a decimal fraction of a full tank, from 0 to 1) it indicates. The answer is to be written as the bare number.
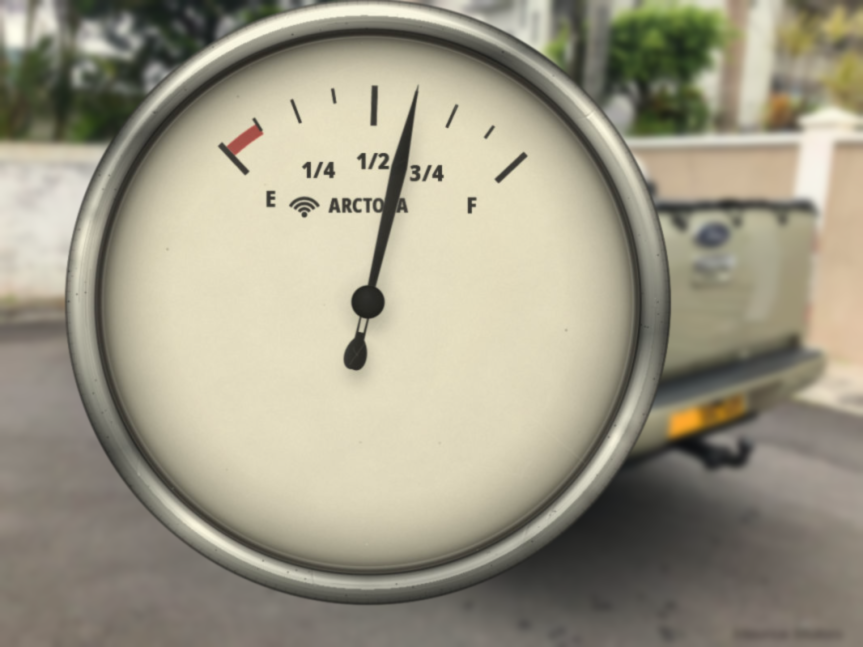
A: 0.625
